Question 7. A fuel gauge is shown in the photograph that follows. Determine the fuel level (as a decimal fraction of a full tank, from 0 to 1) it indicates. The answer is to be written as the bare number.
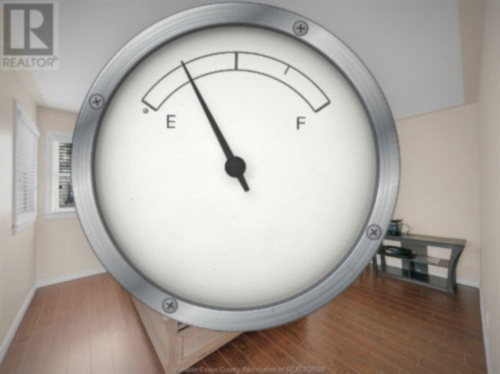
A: 0.25
